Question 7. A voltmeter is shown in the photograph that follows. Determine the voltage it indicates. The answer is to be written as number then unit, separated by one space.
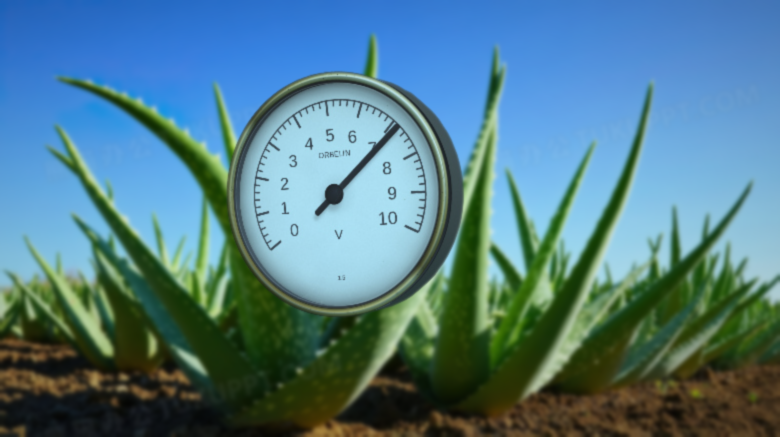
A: 7.2 V
